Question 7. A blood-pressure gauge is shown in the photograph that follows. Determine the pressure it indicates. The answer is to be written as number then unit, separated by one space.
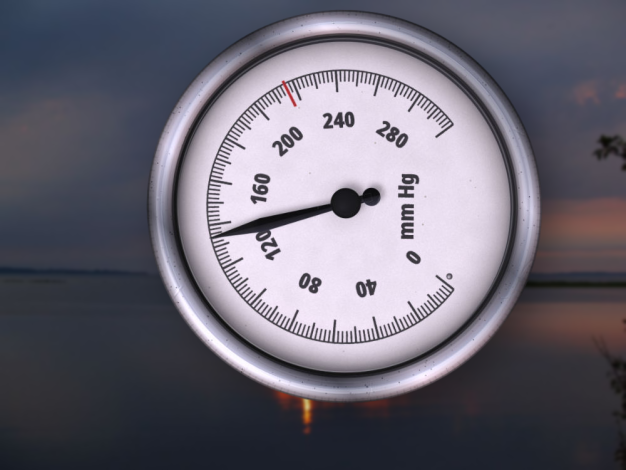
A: 134 mmHg
